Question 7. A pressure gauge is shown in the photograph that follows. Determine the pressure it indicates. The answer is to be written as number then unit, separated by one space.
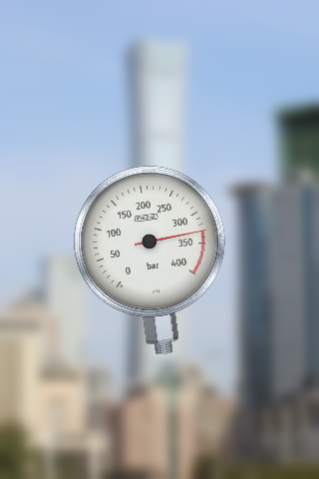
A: 330 bar
